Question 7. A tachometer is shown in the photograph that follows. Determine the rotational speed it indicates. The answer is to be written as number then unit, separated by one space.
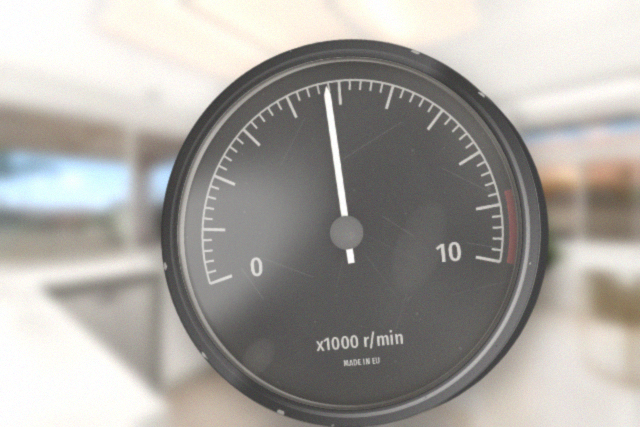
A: 4800 rpm
